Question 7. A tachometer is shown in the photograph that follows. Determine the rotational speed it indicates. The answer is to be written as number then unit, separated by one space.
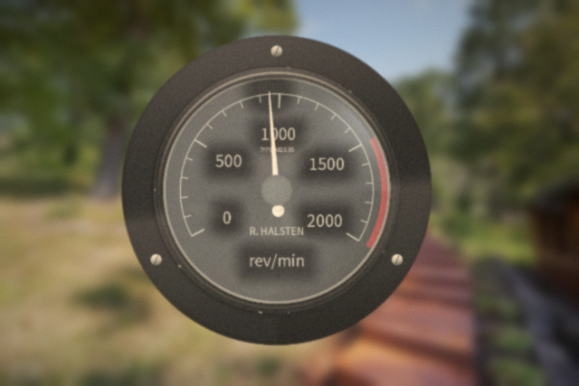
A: 950 rpm
